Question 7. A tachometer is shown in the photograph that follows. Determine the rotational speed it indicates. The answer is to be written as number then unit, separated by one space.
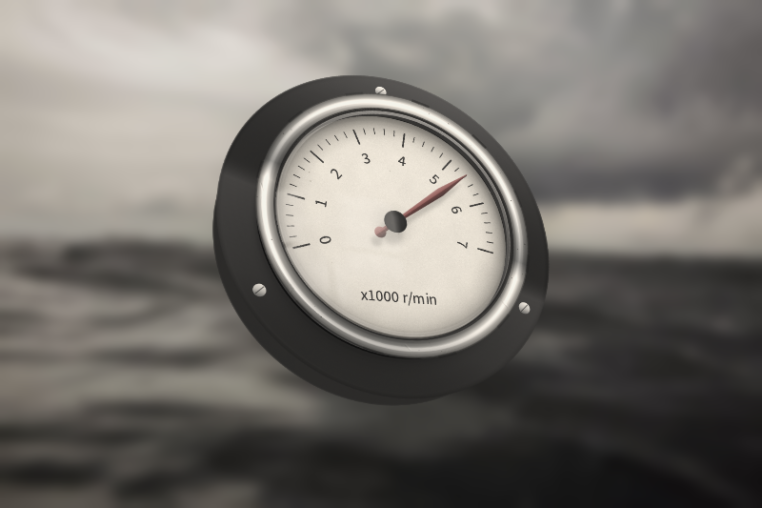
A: 5400 rpm
